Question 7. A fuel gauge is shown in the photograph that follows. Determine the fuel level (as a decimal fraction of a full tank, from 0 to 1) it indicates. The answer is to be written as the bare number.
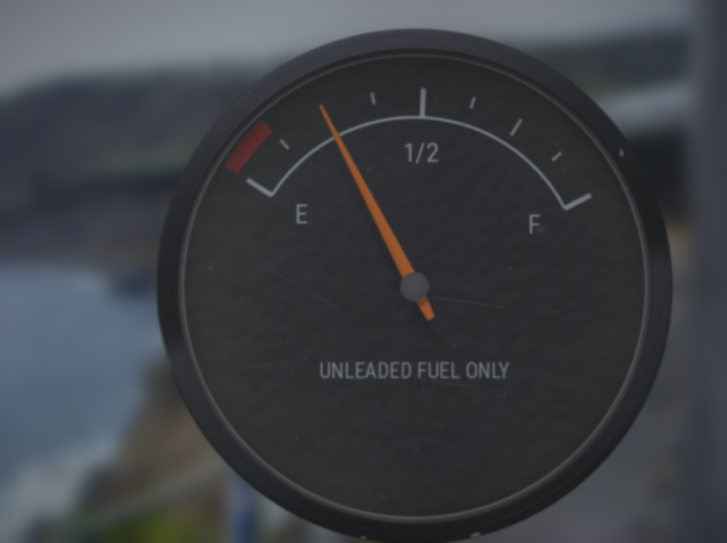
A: 0.25
